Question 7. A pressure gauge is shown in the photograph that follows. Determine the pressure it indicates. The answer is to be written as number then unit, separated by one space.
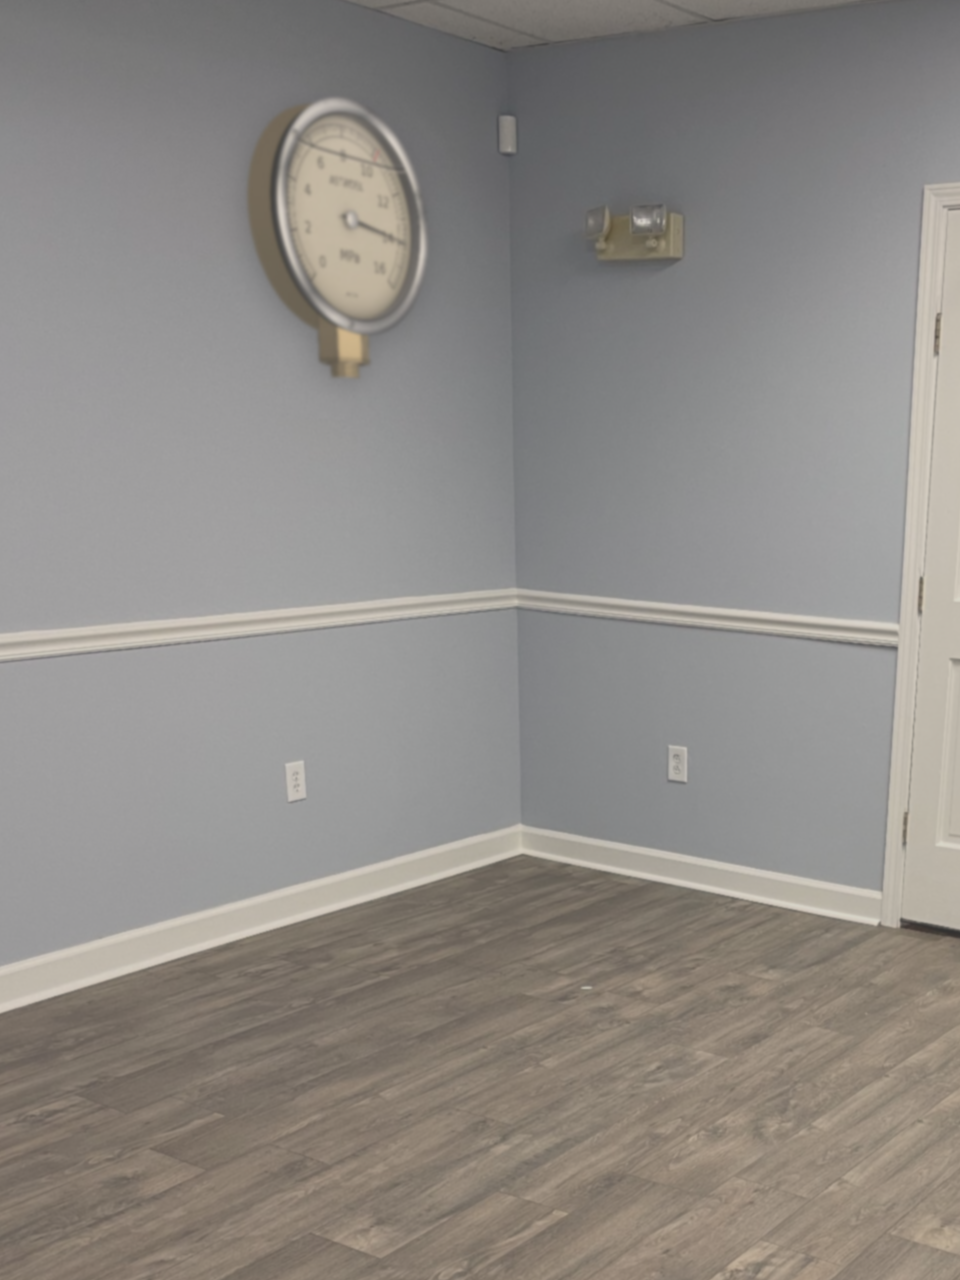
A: 14 MPa
